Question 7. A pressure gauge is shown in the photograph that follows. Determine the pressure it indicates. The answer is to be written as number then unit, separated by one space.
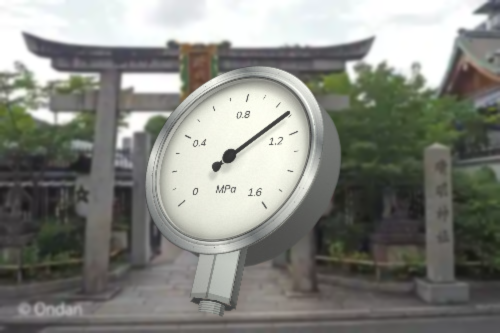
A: 1.1 MPa
